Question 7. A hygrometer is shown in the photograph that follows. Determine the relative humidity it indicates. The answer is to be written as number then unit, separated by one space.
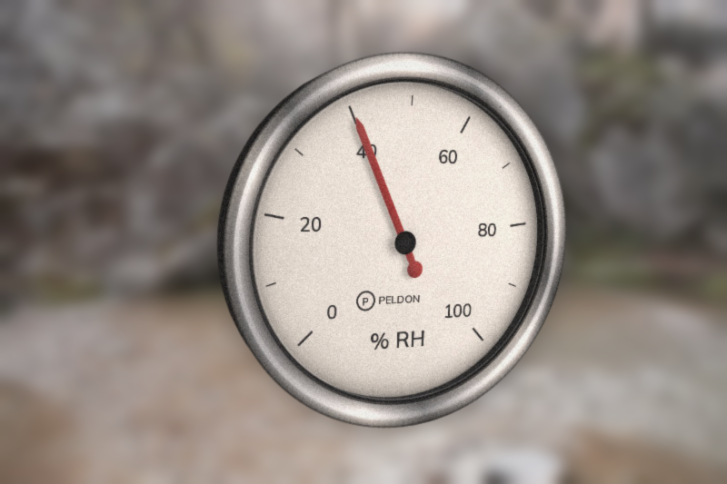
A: 40 %
